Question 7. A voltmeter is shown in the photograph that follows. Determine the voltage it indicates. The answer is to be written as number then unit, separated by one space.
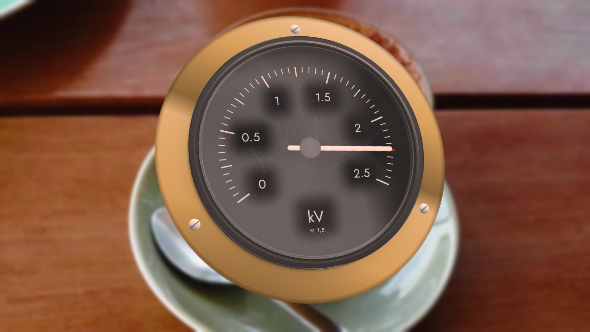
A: 2.25 kV
